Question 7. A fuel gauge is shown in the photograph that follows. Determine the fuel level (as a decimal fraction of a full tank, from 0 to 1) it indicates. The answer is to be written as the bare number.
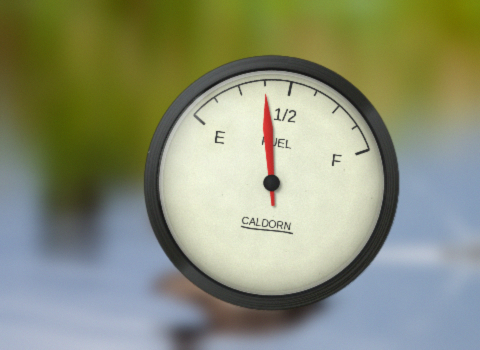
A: 0.375
